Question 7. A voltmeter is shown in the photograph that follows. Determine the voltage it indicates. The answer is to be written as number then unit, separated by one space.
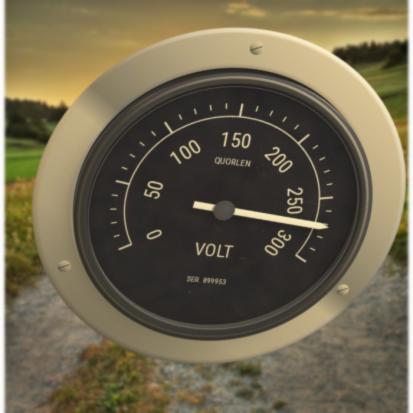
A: 270 V
